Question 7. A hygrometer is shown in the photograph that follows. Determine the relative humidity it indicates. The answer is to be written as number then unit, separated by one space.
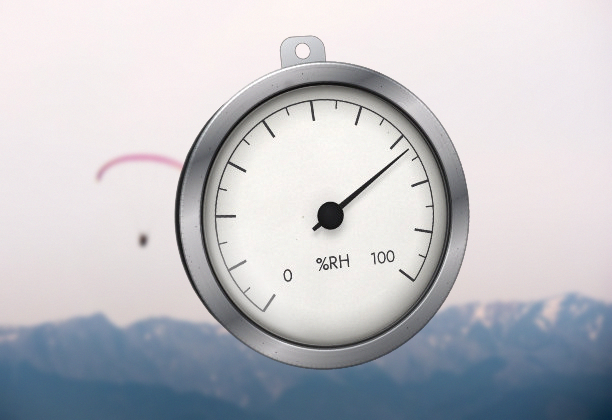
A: 72.5 %
